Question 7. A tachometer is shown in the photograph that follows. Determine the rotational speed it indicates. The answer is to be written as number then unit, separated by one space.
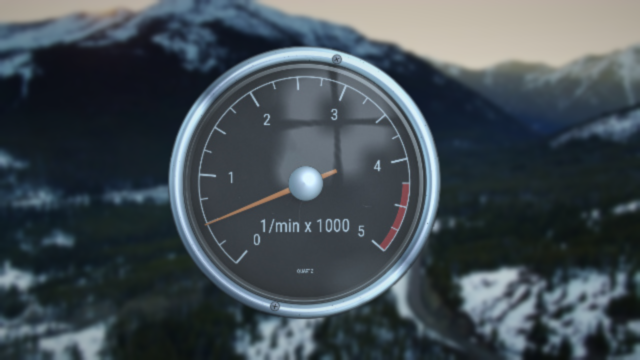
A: 500 rpm
